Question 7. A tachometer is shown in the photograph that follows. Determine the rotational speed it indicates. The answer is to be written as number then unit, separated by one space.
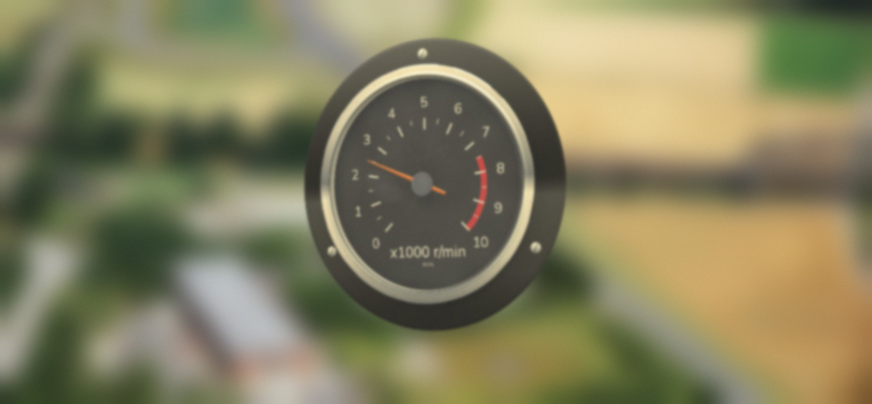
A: 2500 rpm
